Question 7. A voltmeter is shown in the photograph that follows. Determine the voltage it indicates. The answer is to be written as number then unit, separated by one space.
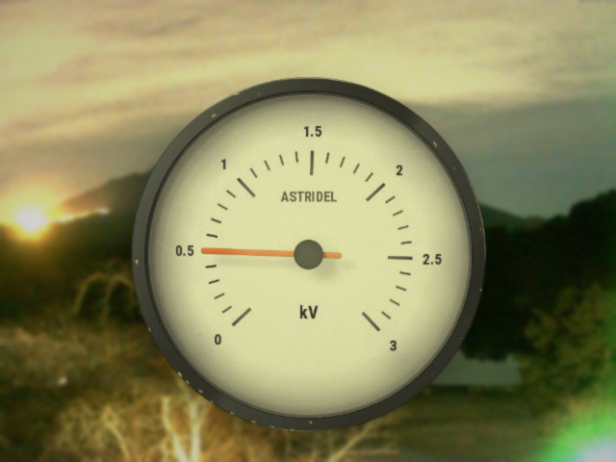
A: 0.5 kV
